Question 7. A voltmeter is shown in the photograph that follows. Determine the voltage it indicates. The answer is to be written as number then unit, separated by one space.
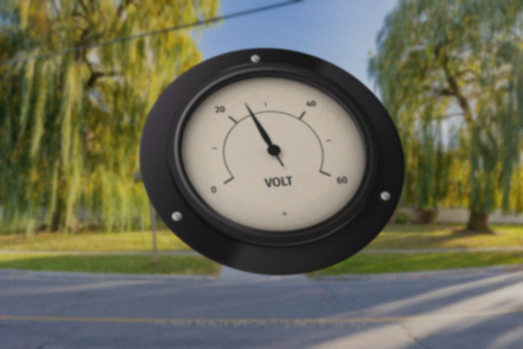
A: 25 V
